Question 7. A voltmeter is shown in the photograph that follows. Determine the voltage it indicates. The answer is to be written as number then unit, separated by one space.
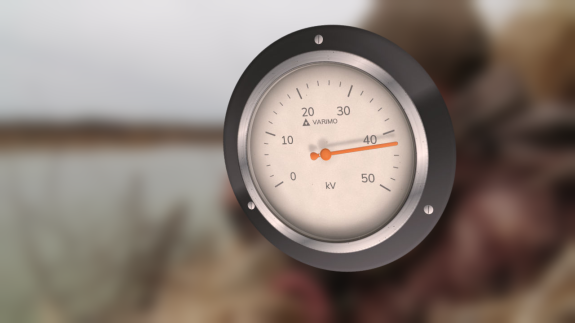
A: 42 kV
